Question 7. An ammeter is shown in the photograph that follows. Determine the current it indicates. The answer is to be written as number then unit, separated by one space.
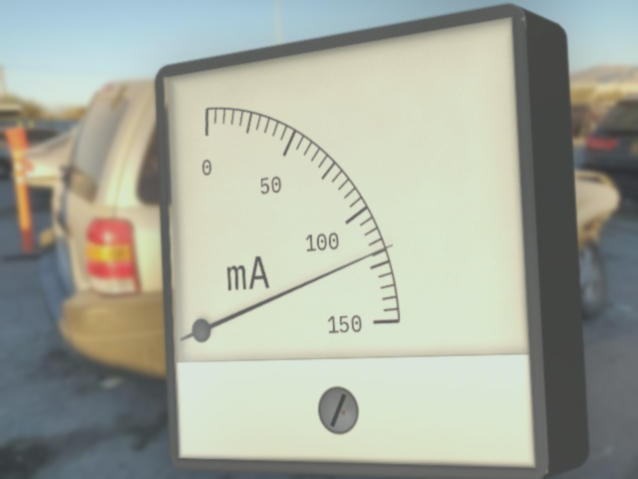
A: 120 mA
